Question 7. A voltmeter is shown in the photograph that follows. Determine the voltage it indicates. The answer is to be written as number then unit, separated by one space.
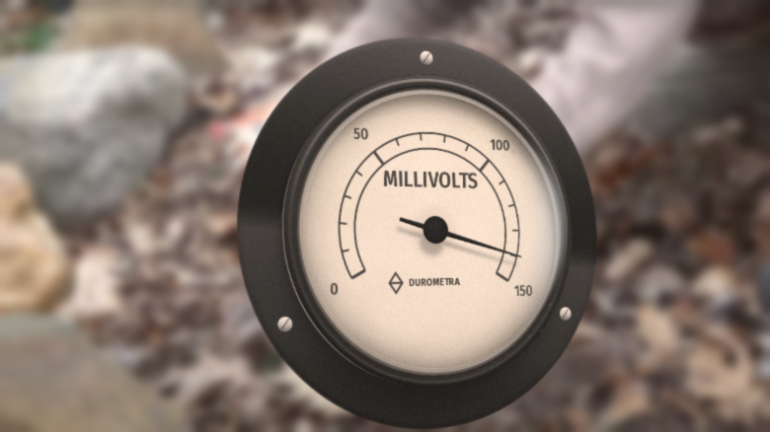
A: 140 mV
